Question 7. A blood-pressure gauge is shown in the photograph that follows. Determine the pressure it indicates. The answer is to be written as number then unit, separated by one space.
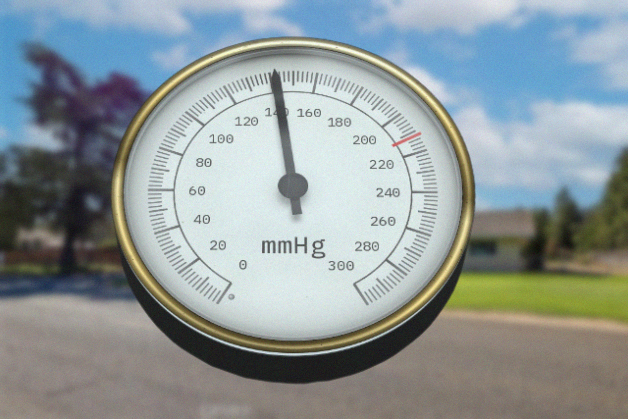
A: 142 mmHg
